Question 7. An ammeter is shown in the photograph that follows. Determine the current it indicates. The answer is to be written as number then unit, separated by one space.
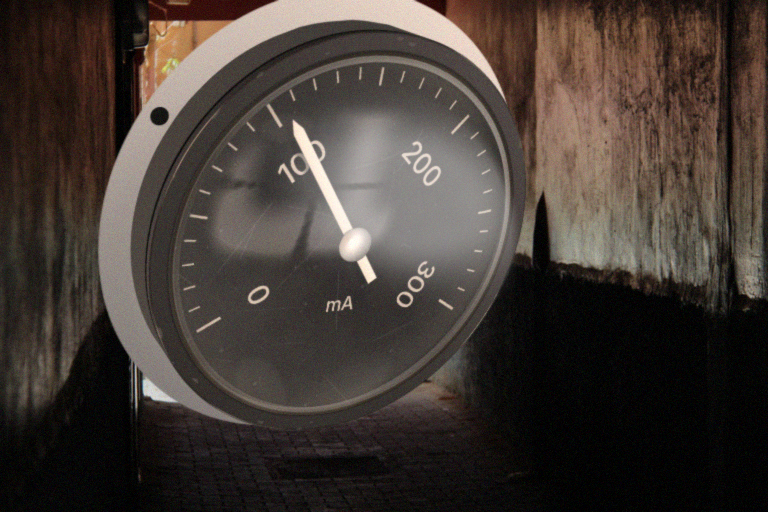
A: 105 mA
